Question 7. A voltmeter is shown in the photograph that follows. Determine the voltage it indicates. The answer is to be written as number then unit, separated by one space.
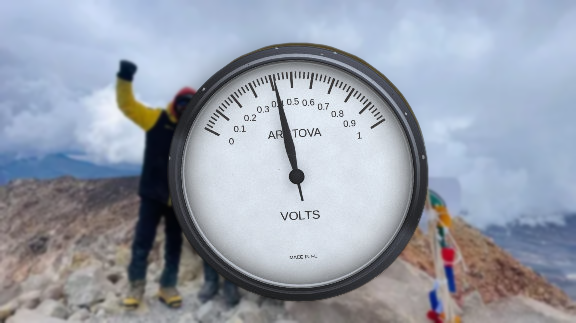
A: 0.42 V
